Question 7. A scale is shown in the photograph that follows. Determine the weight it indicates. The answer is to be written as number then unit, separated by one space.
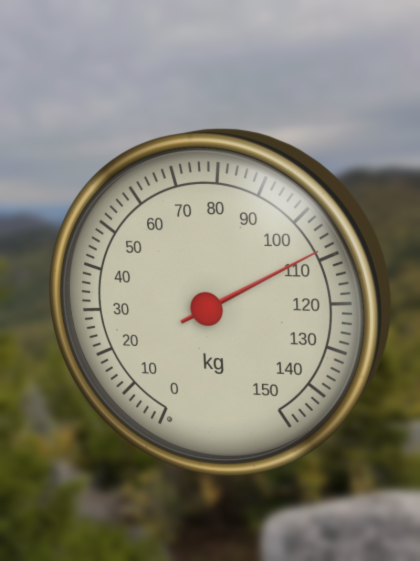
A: 108 kg
